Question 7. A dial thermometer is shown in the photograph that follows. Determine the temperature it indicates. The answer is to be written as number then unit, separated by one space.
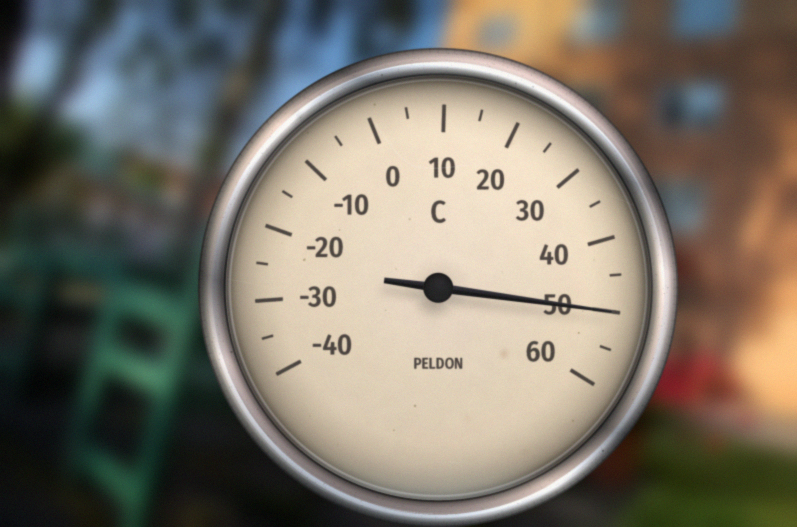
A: 50 °C
